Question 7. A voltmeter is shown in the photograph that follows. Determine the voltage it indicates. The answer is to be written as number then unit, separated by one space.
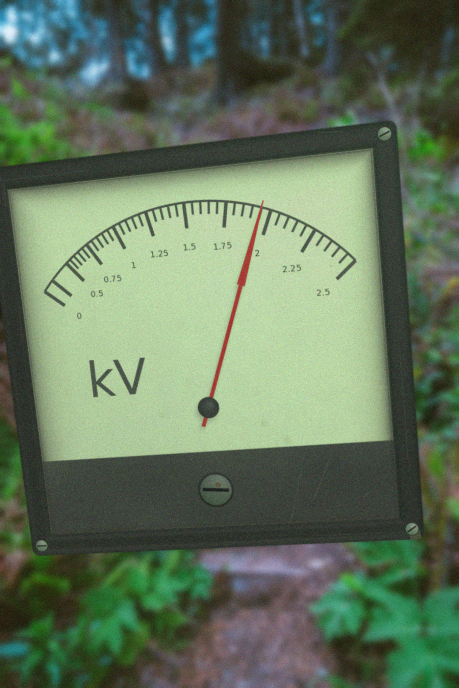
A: 1.95 kV
